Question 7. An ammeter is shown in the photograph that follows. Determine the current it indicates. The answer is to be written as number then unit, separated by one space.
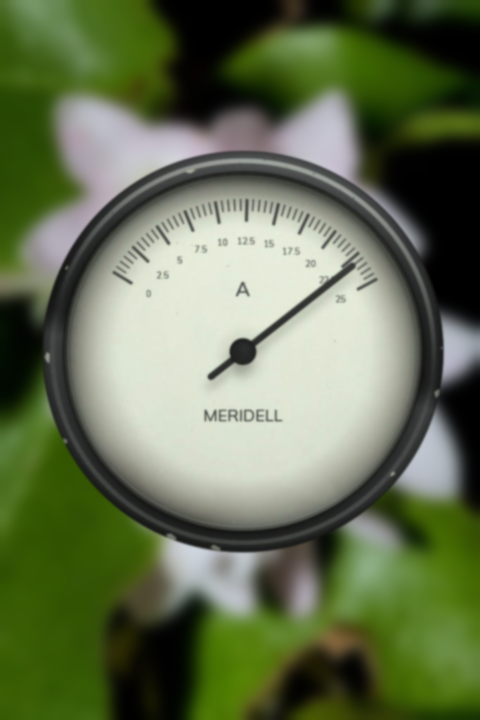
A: 23 A
